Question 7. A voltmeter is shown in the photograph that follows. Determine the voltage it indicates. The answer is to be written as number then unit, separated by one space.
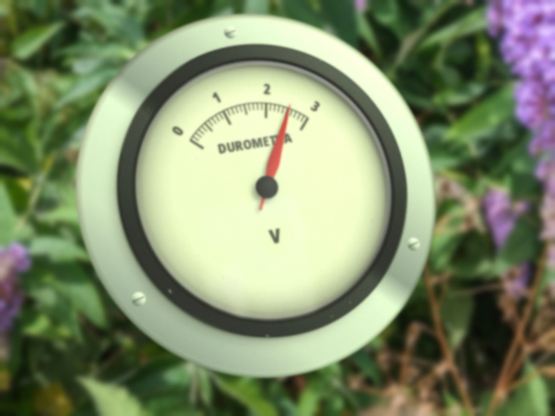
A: 2.5 V
